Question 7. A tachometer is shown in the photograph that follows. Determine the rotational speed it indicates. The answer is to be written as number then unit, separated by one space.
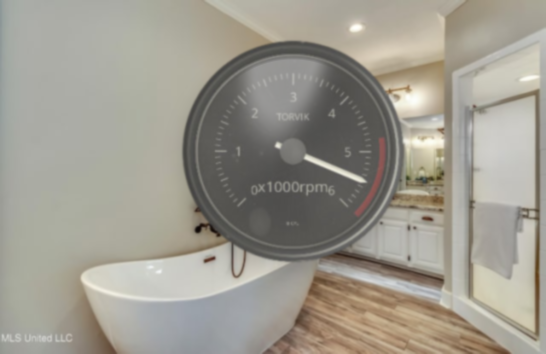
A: 5500 rpm
